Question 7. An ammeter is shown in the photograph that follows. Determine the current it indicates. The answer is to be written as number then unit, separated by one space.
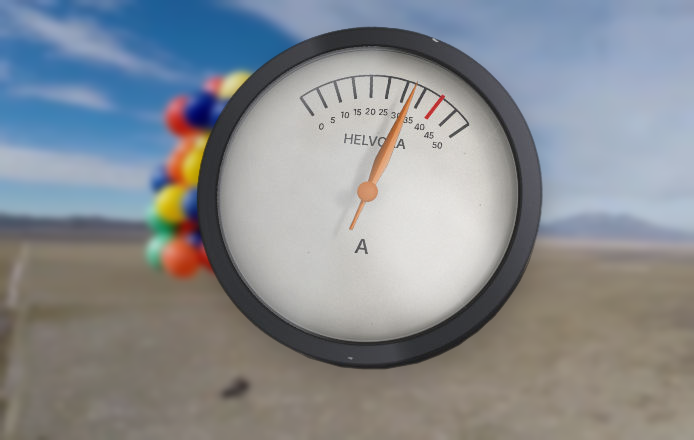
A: 32.5 A
